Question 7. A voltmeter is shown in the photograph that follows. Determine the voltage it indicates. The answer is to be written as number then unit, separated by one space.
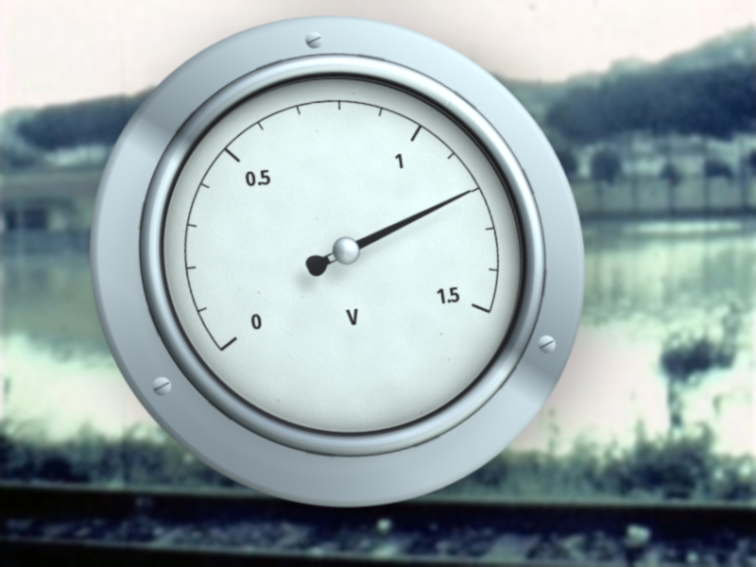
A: 1.2 V
